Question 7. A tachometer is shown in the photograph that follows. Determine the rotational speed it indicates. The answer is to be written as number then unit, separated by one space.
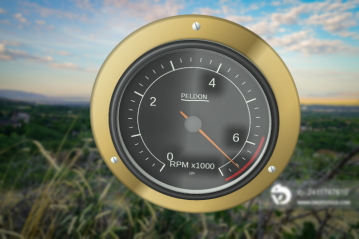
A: 6600 rpm
